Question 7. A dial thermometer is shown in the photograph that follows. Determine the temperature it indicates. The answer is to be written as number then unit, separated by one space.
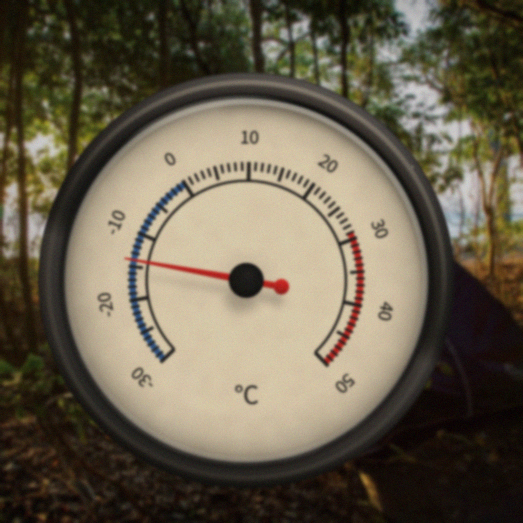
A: -14 °C
